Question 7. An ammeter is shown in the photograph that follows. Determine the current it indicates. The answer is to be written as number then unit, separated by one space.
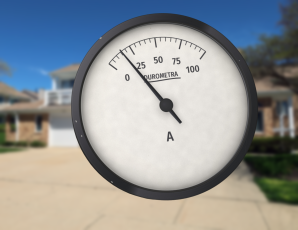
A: 15 A
